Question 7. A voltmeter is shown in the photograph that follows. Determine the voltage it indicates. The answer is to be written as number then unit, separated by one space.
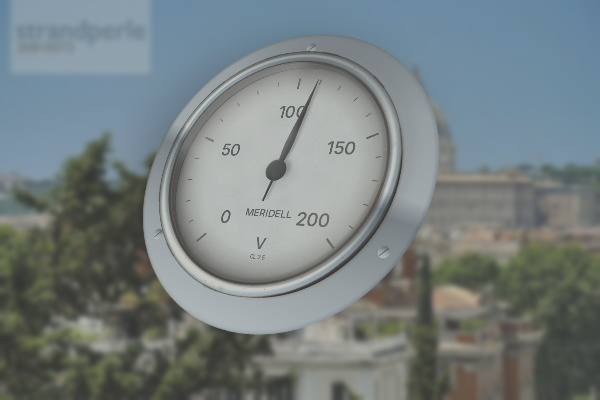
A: 110 V
